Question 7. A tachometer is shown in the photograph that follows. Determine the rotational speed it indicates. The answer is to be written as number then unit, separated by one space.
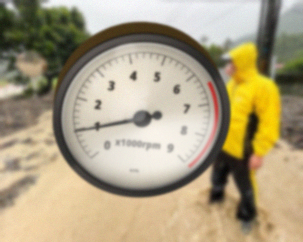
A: 1000 rpm
